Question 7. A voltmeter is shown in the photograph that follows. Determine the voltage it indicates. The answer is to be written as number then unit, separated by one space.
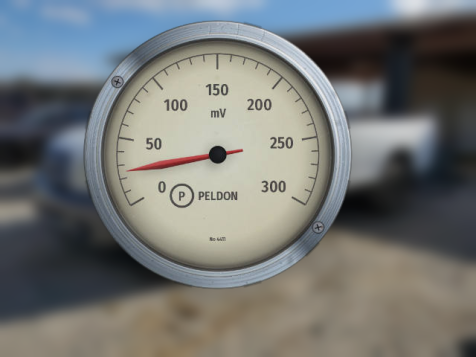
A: 25 mV
